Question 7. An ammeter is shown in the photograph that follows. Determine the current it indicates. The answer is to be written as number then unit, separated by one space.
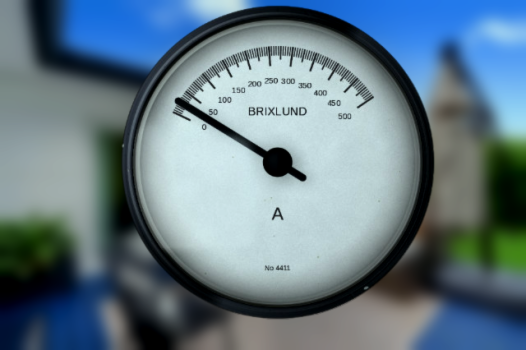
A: 25 A
